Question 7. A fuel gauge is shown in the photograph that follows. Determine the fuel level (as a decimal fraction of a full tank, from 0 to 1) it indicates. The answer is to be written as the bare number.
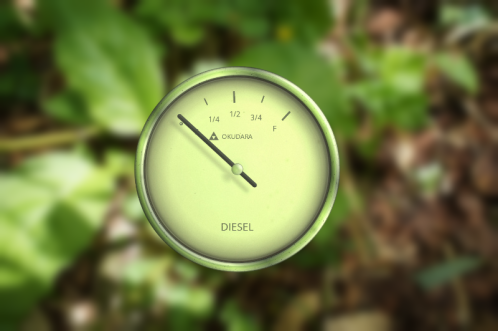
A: 0
